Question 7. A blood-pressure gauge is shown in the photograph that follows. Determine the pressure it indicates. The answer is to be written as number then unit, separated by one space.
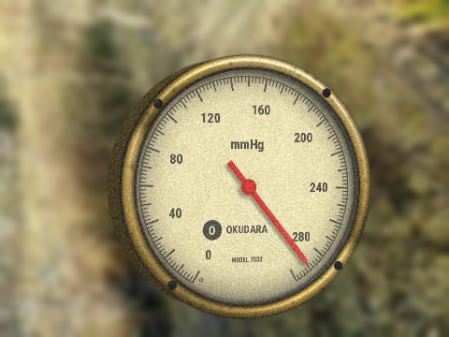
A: 290 mmHg
